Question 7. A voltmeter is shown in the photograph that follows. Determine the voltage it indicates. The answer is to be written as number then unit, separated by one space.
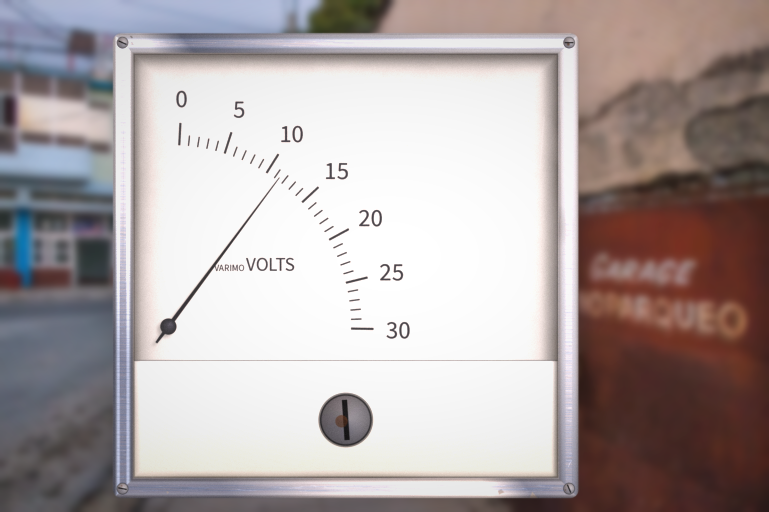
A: 11.5 V
